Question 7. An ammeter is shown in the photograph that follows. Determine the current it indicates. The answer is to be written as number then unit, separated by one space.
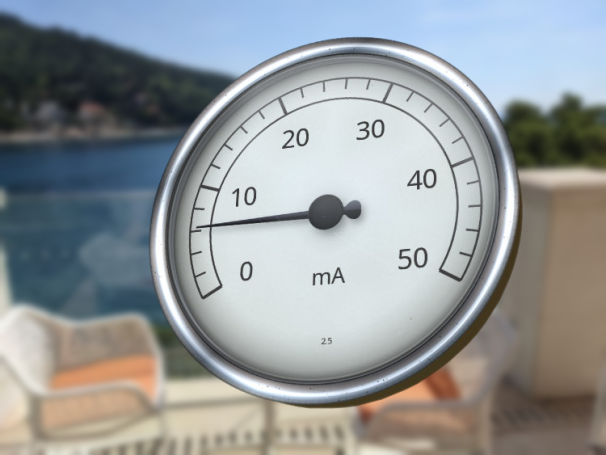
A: 6 mA
